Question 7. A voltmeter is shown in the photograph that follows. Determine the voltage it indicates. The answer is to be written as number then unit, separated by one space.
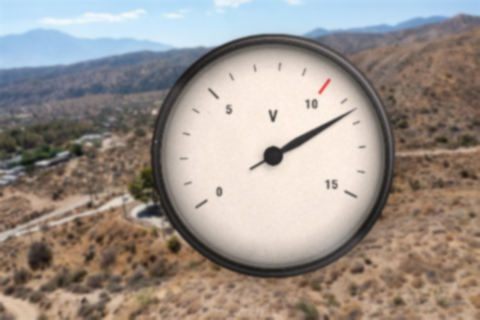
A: 11.5 V
